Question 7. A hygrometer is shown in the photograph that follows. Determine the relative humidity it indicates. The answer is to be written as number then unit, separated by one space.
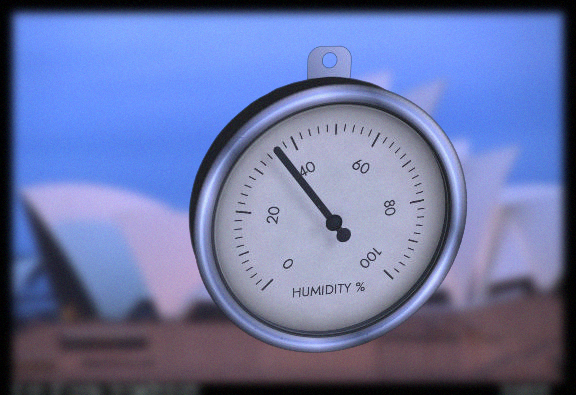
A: 36 %
